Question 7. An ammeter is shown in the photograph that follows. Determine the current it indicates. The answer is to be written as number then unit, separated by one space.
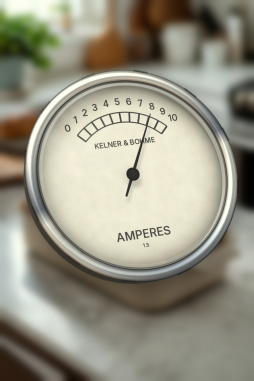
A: 8 A
